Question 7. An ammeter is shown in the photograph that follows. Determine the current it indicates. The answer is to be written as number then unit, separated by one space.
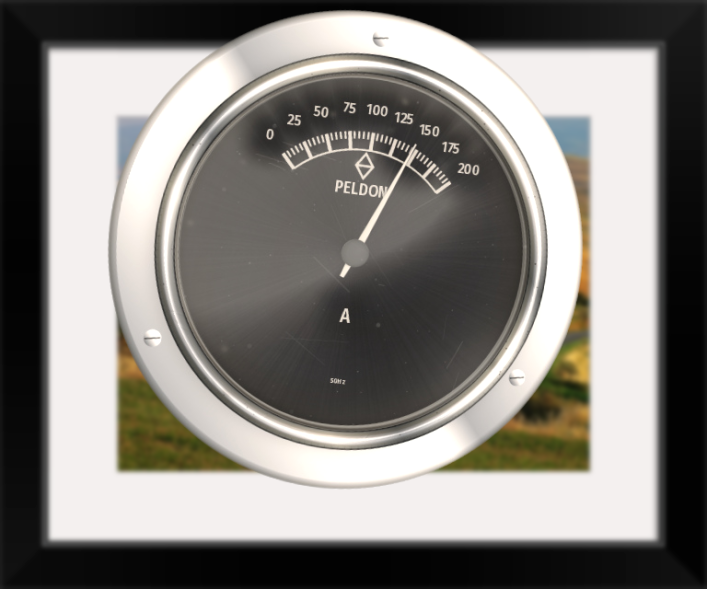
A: 145 A
